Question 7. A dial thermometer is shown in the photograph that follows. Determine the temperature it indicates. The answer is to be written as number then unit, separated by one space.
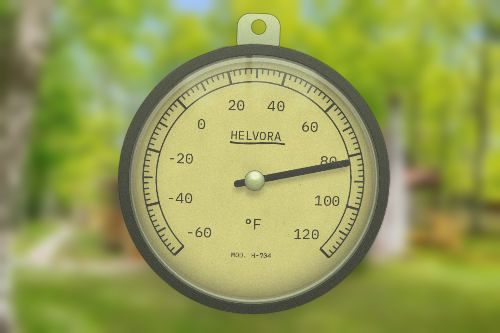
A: 82 °F
